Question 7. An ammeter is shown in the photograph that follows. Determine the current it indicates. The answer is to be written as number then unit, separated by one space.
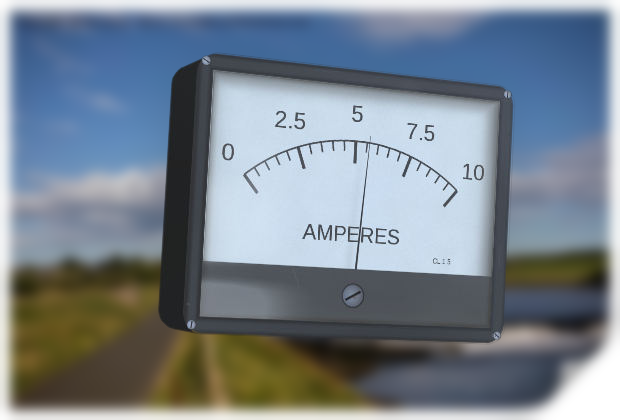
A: 5.5 A
